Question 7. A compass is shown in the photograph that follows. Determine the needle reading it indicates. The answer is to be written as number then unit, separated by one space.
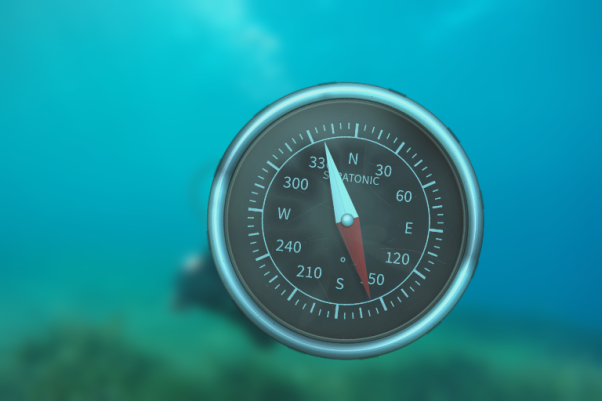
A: 157.5 °
